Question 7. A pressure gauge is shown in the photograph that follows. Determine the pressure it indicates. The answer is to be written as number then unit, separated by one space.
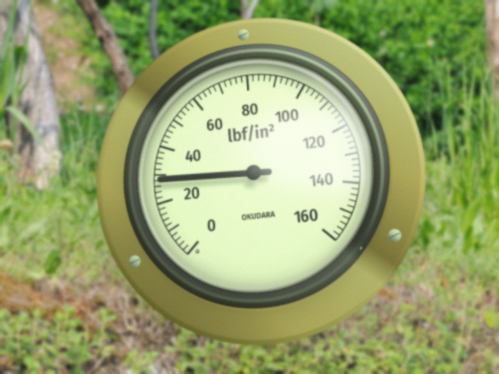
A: 28 psi
